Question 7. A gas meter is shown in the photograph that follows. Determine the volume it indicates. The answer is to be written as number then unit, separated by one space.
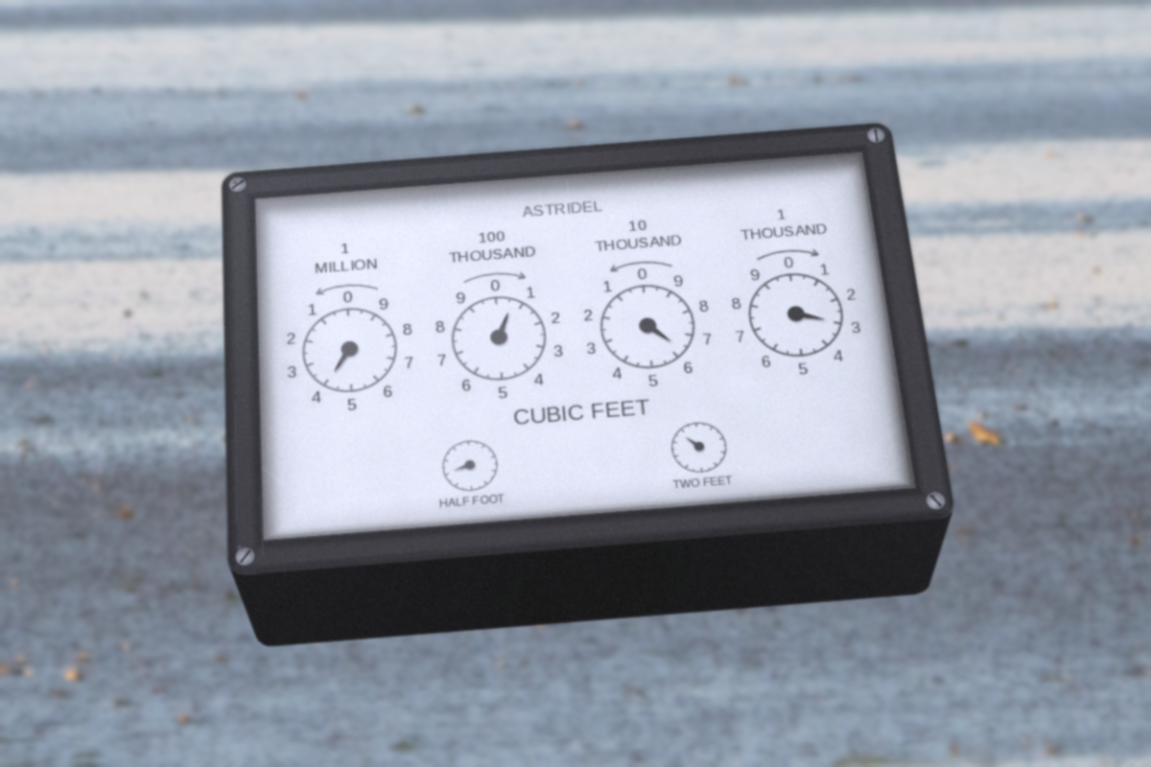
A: 406300 ft³
